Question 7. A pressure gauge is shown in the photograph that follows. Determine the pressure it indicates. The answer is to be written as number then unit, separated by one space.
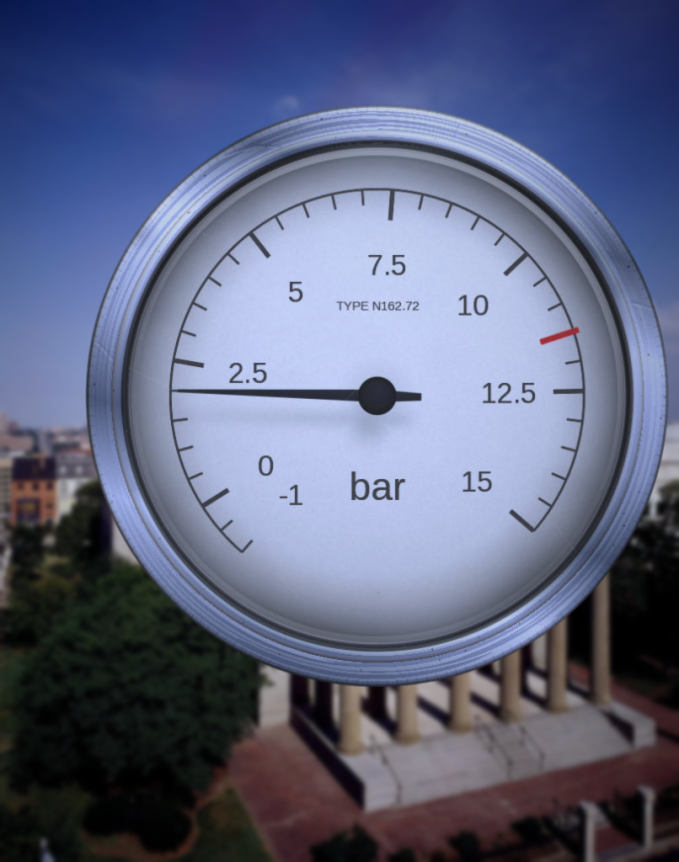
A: 2 bar
